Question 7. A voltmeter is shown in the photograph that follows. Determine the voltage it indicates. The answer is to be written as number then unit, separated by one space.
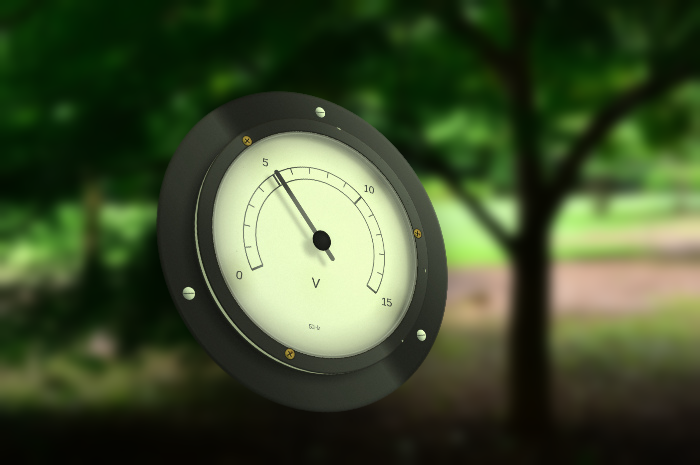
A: 5 V
